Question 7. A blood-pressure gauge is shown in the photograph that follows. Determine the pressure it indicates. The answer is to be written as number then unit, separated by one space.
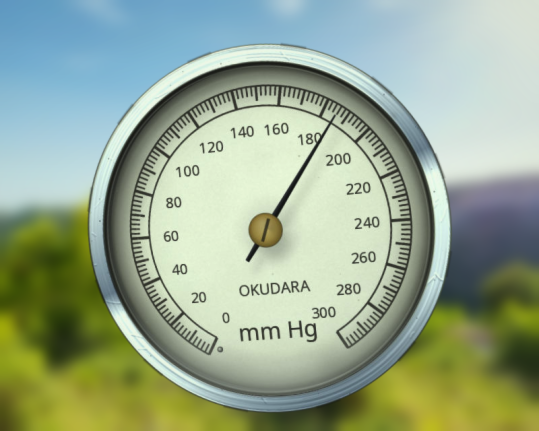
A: 186 mmHg
